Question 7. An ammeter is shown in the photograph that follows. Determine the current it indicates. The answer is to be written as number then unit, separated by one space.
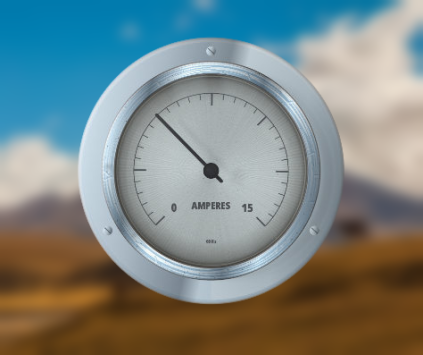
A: 5 A
